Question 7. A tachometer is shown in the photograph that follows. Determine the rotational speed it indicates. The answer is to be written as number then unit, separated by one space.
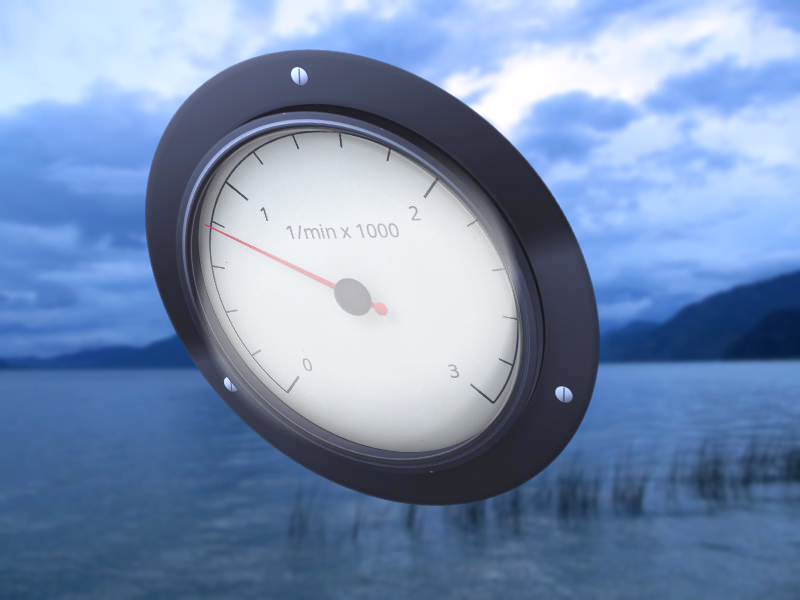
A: 800 rpm
